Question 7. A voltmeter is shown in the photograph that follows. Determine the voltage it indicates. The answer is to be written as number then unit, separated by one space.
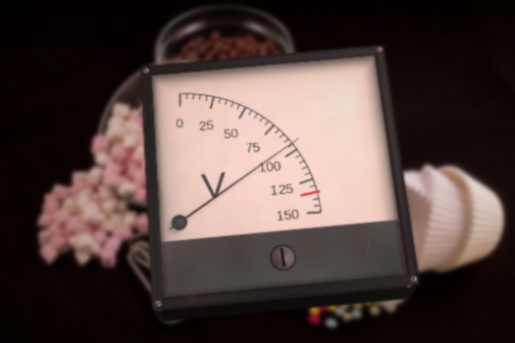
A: 95 V
